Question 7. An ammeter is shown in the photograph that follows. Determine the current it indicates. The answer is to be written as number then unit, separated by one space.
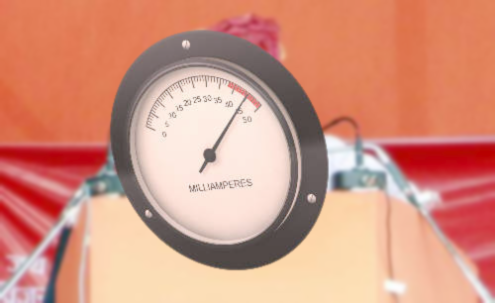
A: 45 mA
